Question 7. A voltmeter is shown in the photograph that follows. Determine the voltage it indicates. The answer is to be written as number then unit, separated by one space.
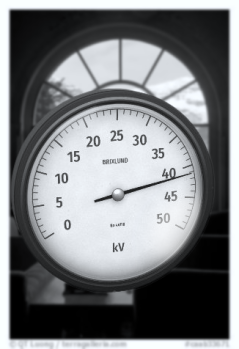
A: 41 kV
